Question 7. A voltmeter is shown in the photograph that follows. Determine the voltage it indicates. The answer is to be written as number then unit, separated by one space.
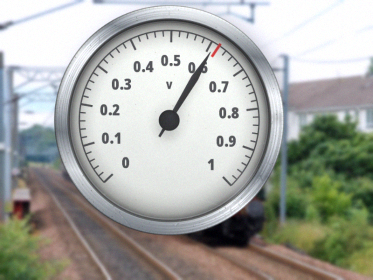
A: 0.61 V
